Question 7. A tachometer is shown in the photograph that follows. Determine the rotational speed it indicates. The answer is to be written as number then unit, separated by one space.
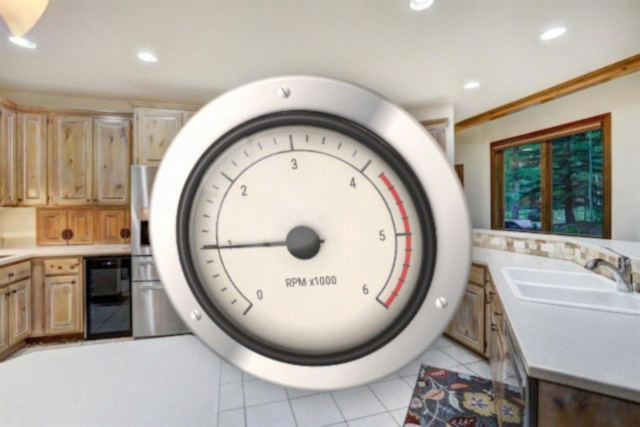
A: 1000 rpm
